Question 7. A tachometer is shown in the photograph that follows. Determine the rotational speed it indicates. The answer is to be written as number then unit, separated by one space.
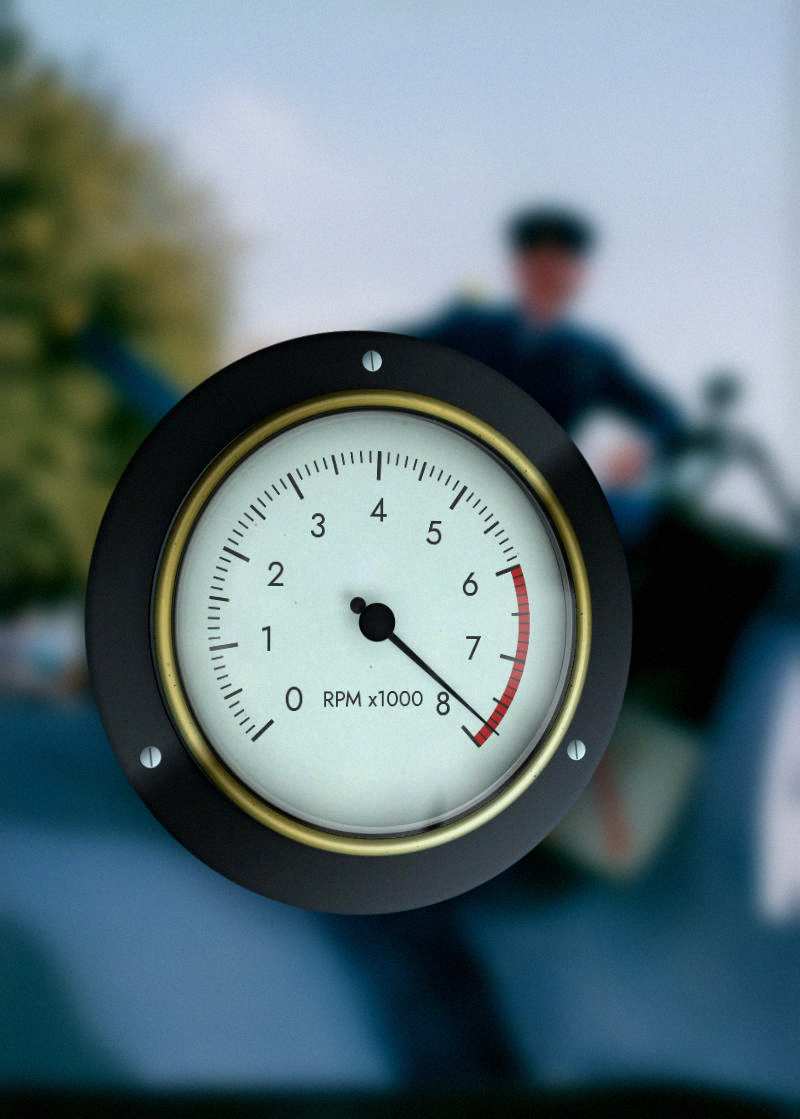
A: 7800 rpm
